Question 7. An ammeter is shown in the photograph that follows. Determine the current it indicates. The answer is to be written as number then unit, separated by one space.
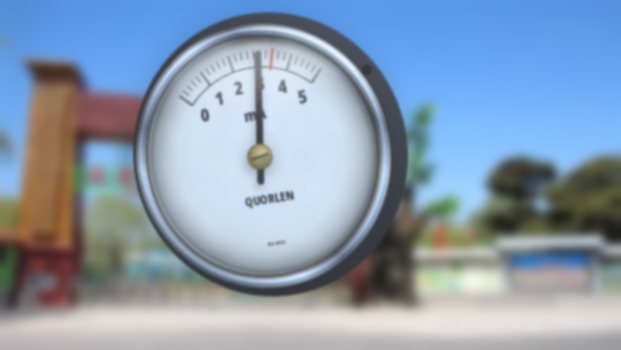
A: 3 mA
